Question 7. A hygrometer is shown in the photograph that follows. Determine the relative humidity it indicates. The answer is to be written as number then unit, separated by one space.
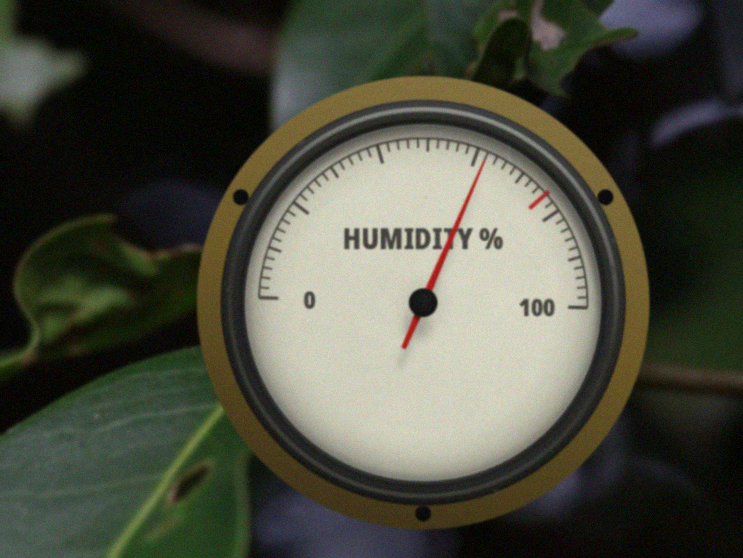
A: 62 %
